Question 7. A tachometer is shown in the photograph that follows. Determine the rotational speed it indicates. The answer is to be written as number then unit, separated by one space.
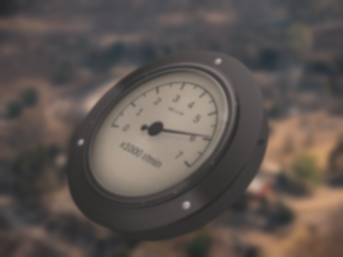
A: 6000 rpm
